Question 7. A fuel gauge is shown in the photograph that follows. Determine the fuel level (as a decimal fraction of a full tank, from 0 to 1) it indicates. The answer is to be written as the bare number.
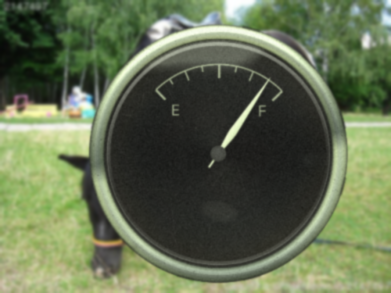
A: 0.875
